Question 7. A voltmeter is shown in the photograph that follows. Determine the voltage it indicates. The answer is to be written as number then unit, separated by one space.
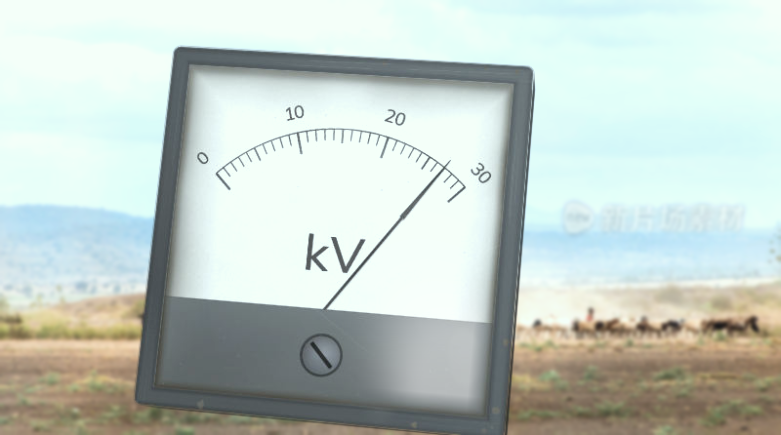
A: 27 kV
